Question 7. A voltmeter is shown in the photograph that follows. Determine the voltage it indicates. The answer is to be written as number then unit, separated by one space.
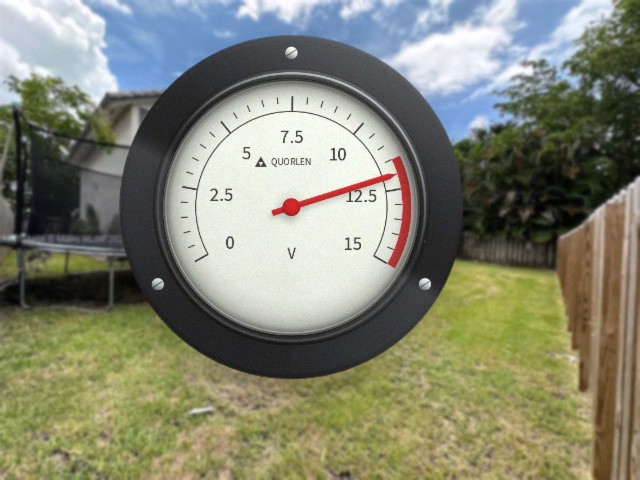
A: 12 V
